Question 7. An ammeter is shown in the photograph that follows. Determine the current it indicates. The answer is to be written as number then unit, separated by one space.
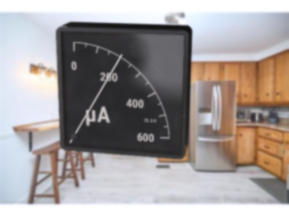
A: 200 µA
